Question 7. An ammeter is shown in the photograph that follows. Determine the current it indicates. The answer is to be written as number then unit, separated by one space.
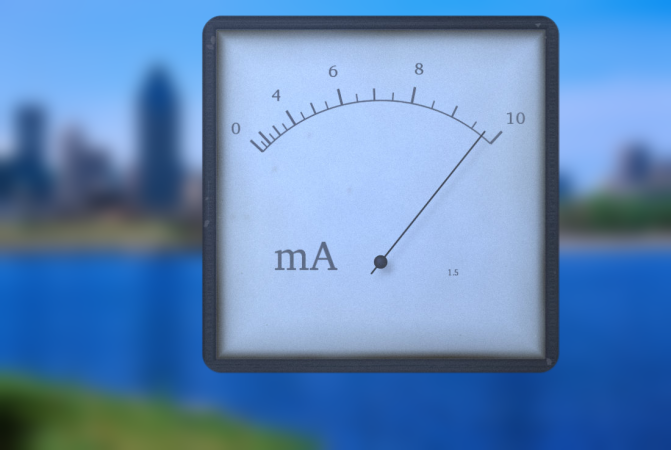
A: 9.75 mA
